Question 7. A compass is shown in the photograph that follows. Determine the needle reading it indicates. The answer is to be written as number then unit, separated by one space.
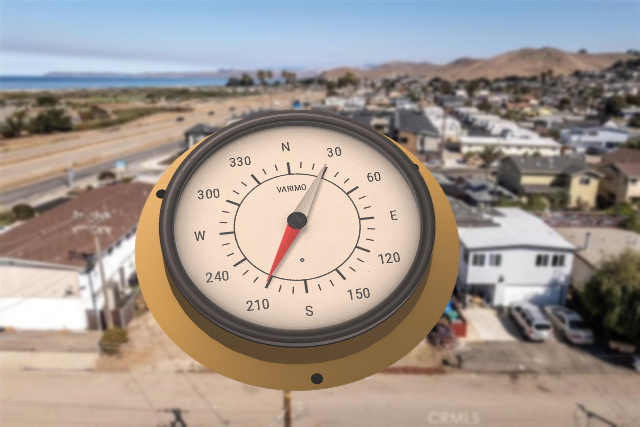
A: 210 °
